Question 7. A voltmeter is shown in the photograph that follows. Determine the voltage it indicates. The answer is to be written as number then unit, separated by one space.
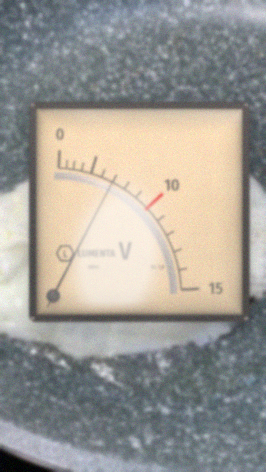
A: 7 V
